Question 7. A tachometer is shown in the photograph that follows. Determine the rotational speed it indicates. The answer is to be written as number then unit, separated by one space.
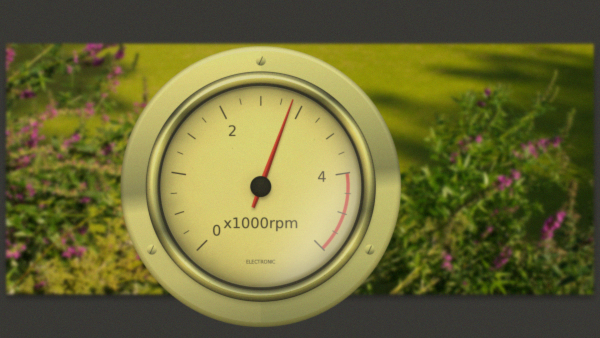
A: 2875 rpm
